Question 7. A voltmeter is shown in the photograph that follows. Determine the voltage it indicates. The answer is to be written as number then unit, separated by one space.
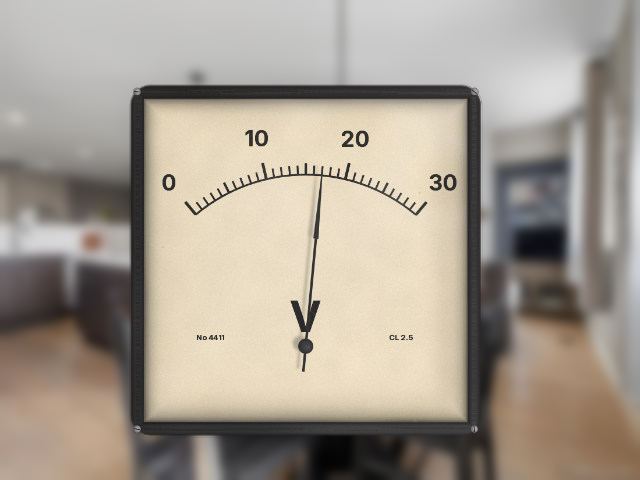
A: 17 V
